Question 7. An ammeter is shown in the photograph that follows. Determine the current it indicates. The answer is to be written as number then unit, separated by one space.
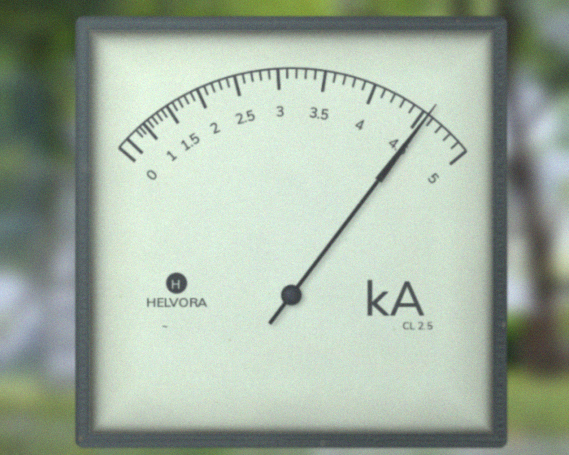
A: 4.55 kA
